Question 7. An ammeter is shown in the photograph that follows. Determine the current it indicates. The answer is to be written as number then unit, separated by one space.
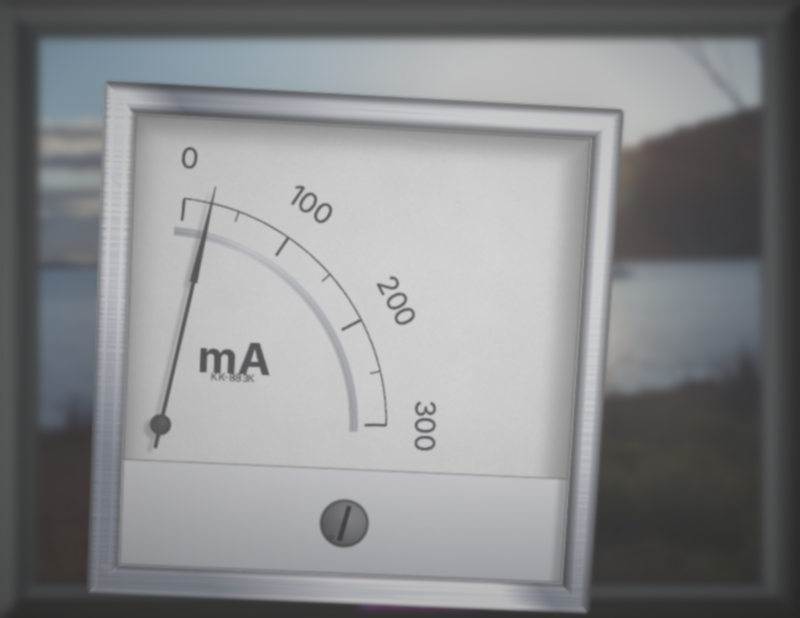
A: 25 mA
